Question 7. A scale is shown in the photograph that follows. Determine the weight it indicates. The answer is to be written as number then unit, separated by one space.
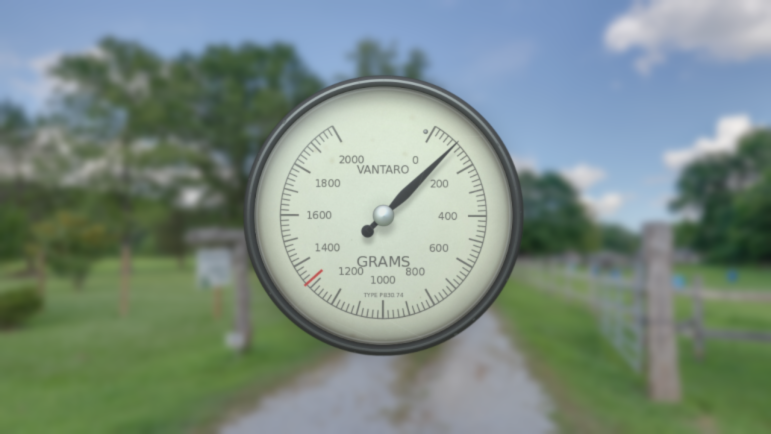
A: 100 g
